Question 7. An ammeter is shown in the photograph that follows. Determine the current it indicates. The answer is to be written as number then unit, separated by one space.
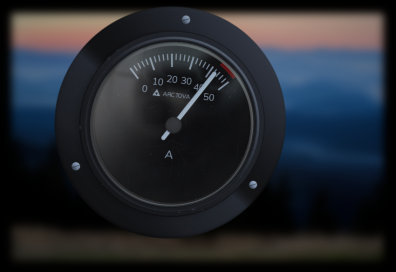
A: 42 A
